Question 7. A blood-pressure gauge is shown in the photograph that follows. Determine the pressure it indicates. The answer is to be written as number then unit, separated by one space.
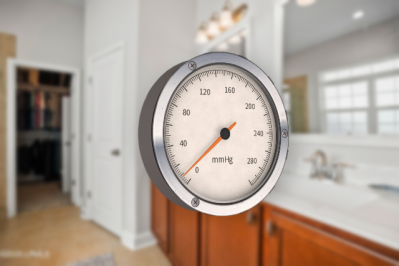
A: 10 mmHg
